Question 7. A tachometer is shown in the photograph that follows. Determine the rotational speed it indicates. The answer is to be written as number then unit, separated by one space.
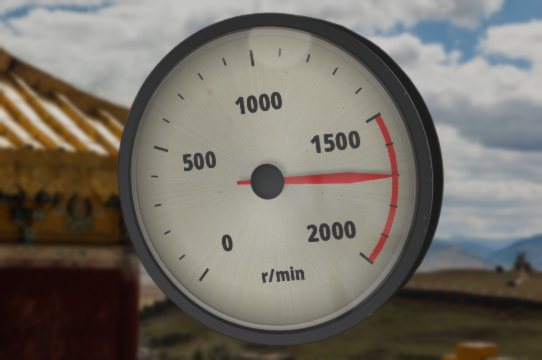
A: 1700 rpm
